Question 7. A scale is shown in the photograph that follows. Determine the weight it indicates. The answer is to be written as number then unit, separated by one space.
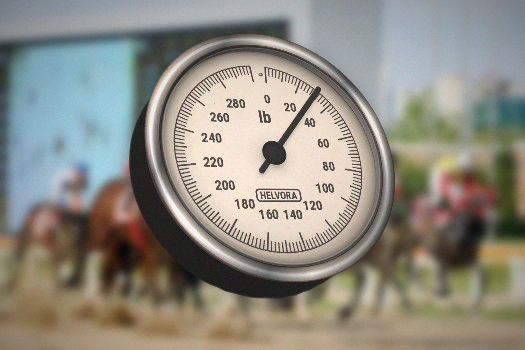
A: 30 lb
